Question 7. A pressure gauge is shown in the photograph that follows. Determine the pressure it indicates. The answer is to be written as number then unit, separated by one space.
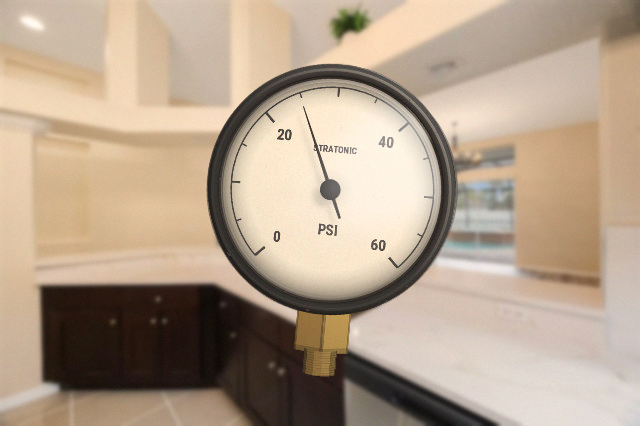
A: 25 psi
